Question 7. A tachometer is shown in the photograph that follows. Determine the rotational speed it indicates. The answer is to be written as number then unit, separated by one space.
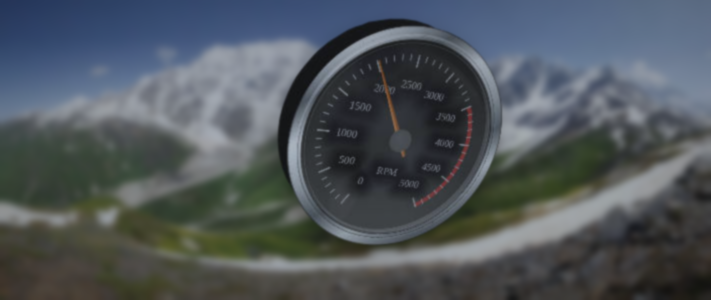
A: 2000 rpm
